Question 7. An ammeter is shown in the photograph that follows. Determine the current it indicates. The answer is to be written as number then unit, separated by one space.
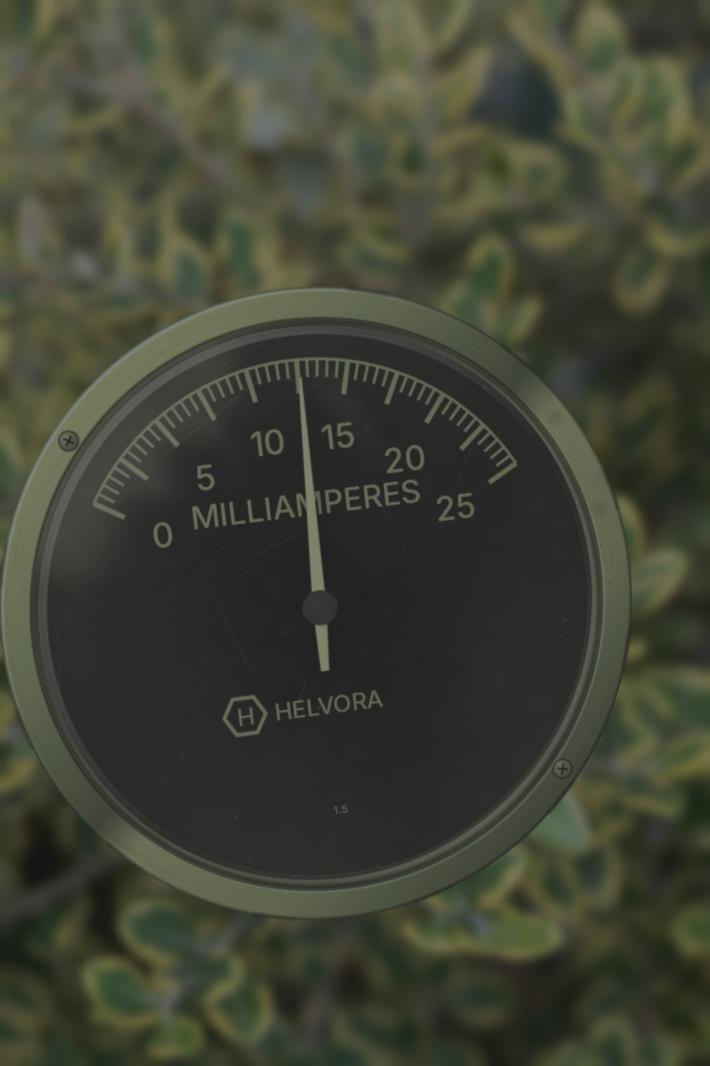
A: 12.5 mA
